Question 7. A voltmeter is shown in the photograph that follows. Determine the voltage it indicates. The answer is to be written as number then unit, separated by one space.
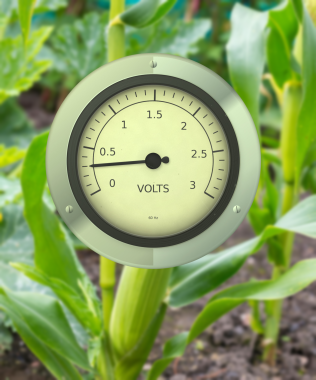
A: 0.3 V
